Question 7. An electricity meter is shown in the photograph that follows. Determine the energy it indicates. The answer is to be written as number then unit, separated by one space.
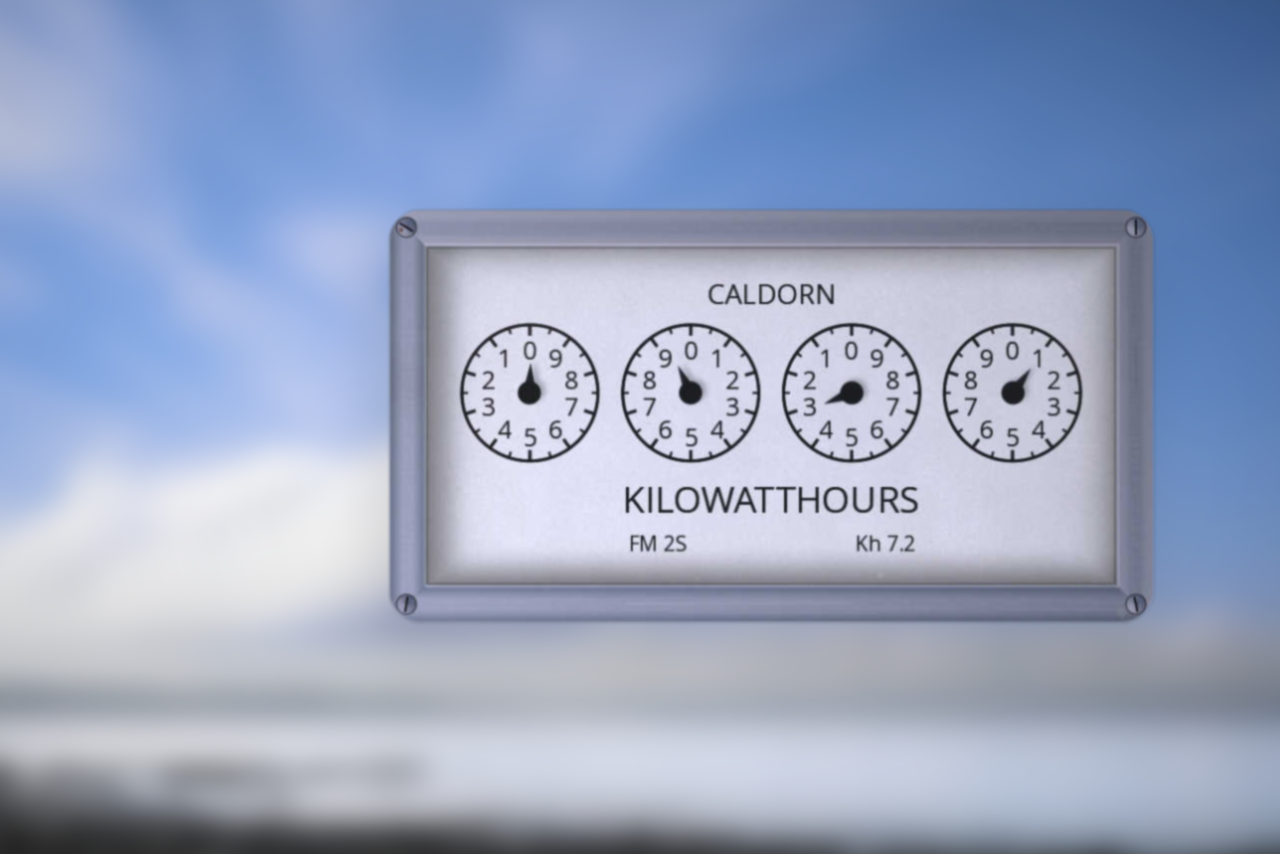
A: 9931 kWh
